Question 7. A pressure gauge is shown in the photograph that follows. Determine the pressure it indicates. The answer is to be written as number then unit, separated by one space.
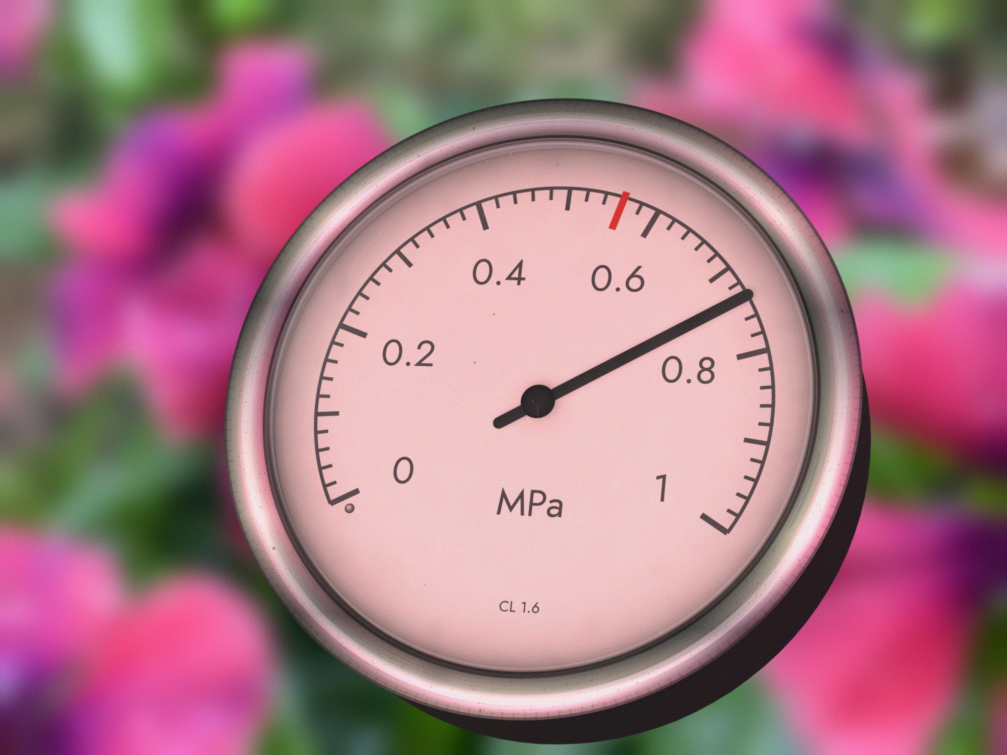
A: 0.74 MPa
